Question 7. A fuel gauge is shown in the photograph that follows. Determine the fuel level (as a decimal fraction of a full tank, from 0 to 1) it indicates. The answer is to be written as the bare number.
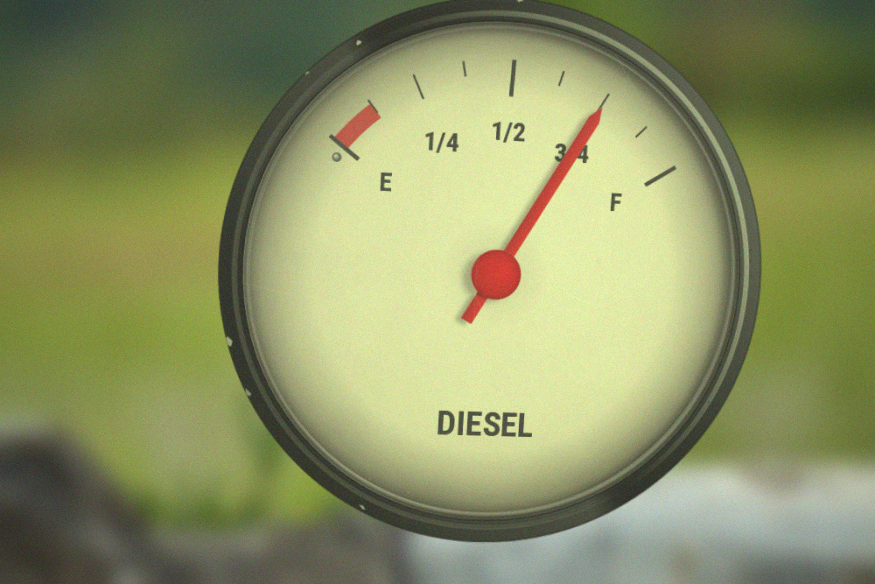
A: 0.75
